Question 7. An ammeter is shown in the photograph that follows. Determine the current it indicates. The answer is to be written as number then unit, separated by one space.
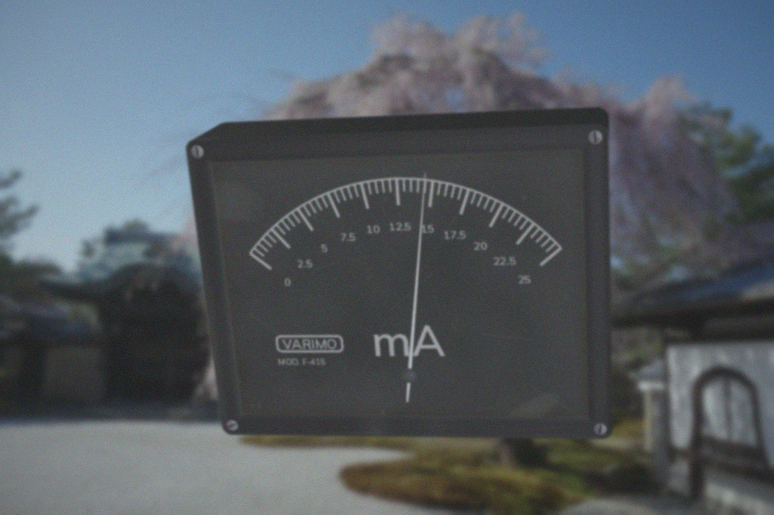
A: 14.5 mA
